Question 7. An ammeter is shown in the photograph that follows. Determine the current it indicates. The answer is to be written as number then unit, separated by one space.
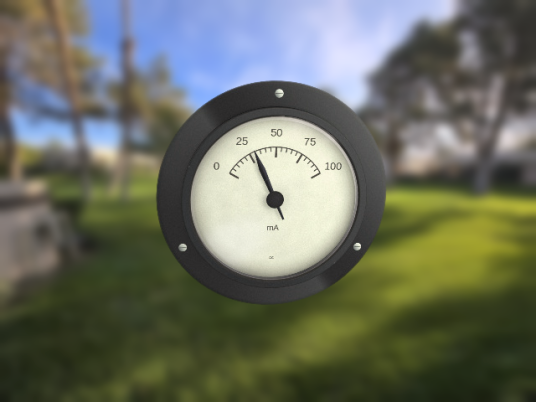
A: 30 mA
